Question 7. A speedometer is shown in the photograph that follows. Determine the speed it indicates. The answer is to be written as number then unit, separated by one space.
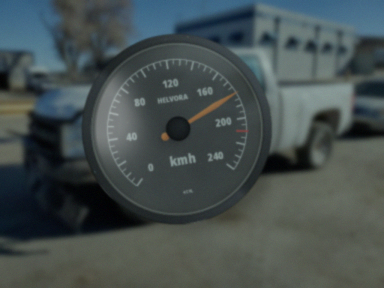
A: 180 km/h
